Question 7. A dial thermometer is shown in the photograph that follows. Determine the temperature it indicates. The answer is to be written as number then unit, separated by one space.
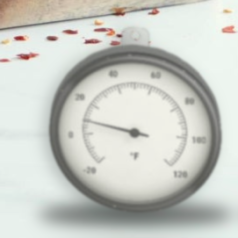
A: 10 °F
